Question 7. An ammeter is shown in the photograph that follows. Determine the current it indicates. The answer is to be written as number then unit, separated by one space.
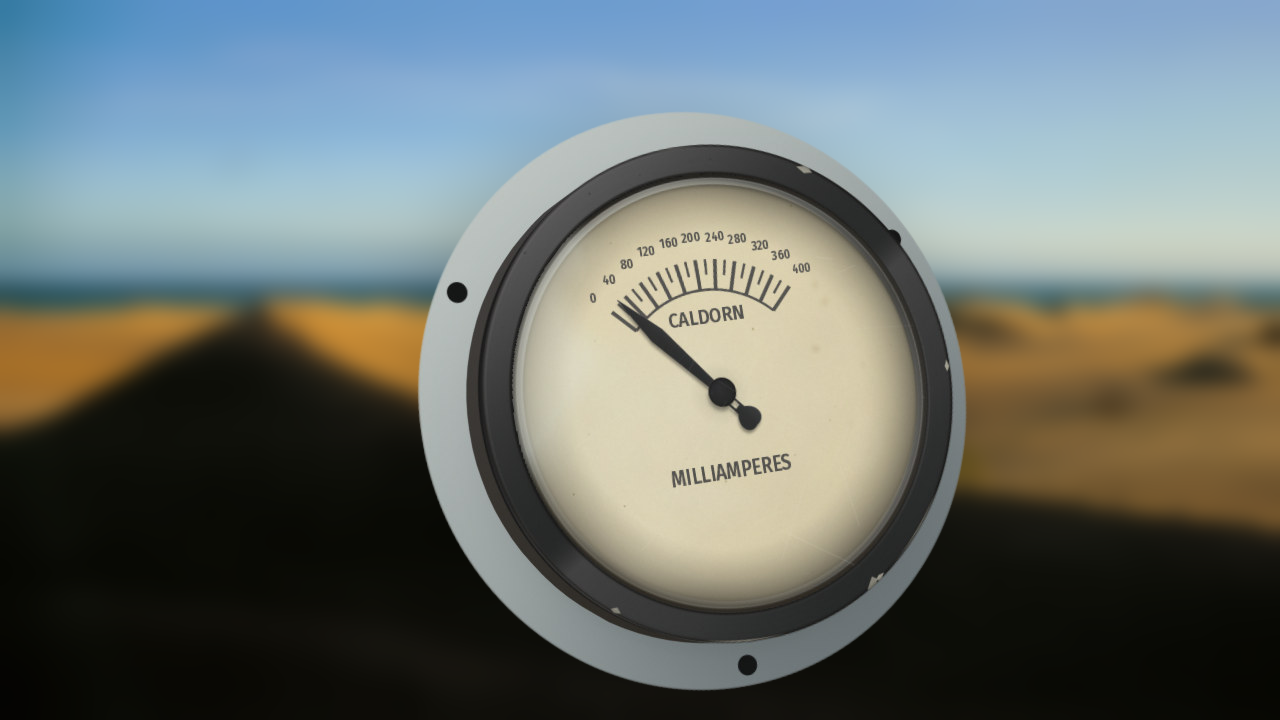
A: 20 mA
